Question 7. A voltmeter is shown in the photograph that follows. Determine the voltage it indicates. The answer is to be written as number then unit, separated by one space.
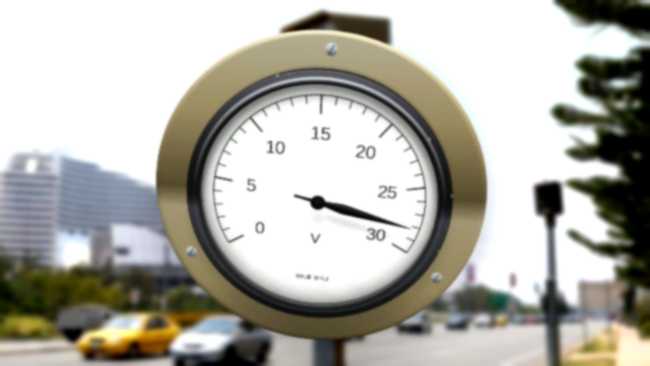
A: 28 V
